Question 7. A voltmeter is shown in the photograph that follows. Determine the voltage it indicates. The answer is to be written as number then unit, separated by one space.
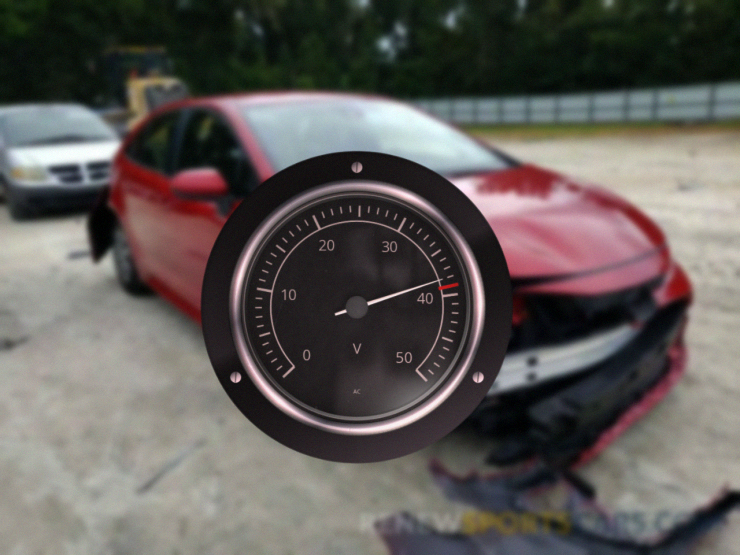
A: 38 V
